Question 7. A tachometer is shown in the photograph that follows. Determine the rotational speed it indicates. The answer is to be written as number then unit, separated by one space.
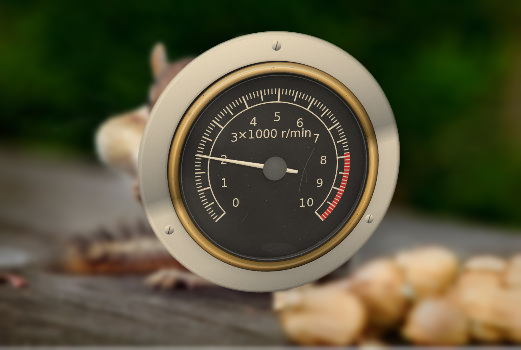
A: 2000 rpm
